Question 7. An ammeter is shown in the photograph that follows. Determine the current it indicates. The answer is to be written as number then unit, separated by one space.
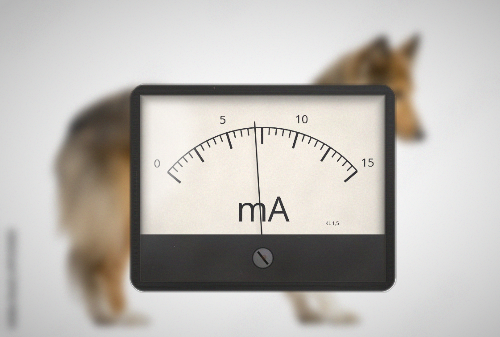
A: 7 mA
